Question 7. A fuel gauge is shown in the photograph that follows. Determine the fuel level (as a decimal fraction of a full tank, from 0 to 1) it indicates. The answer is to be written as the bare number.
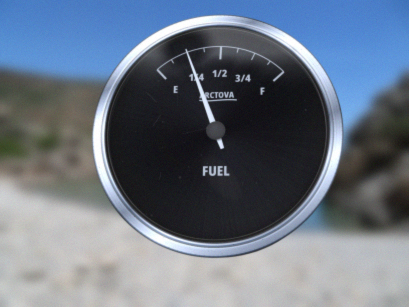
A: 0.25
